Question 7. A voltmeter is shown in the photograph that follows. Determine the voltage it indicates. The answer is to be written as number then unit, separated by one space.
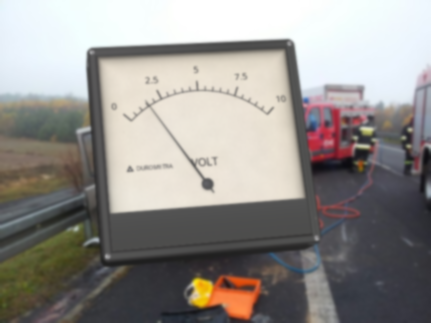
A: 1.5 V
